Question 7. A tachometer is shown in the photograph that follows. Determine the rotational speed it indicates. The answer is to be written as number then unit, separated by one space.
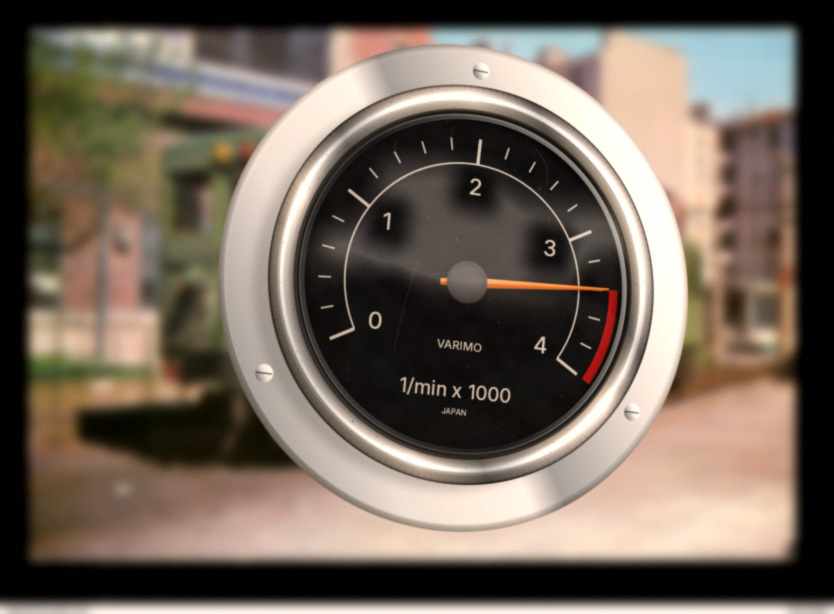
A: 3400 rpm
